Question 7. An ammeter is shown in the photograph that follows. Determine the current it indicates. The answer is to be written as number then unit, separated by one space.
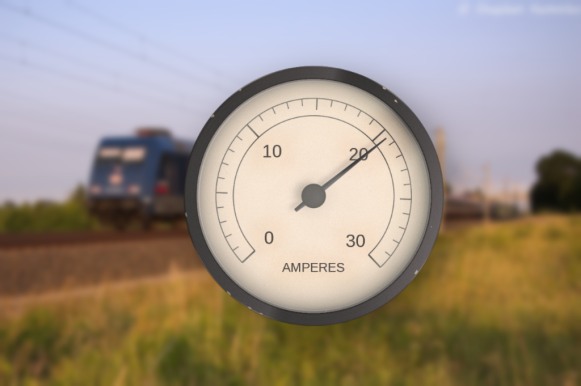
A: 20.5 A
